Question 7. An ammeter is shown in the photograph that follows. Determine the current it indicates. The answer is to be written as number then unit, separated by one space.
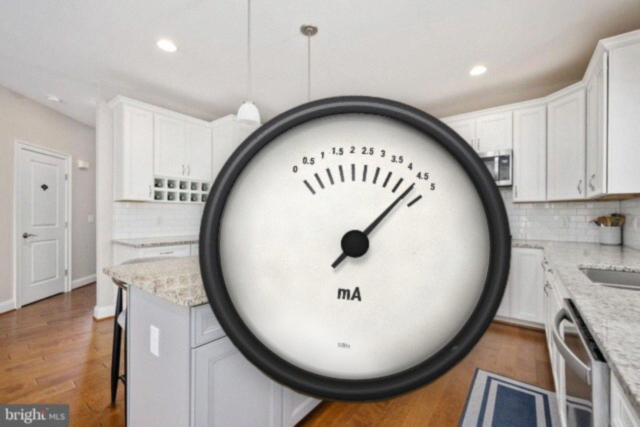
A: 4.5 mA
